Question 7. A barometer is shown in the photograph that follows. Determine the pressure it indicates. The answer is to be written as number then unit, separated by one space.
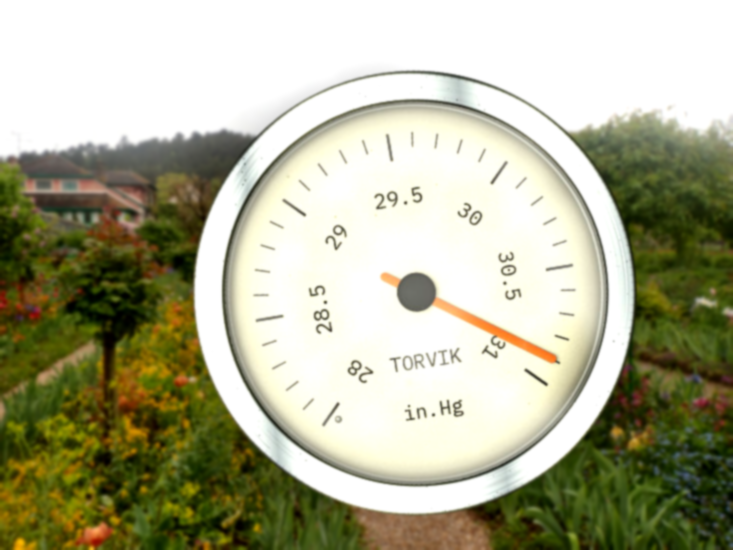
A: 30.9 inHg
